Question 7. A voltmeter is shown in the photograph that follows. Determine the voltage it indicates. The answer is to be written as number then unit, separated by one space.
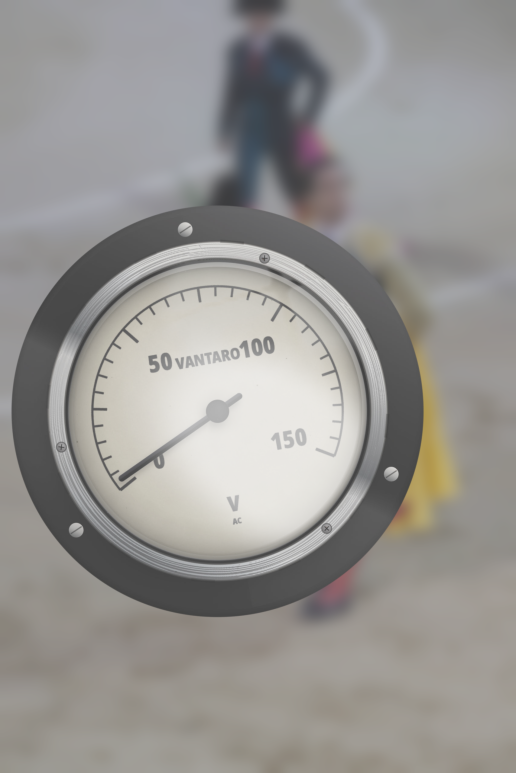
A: 2.5 V
